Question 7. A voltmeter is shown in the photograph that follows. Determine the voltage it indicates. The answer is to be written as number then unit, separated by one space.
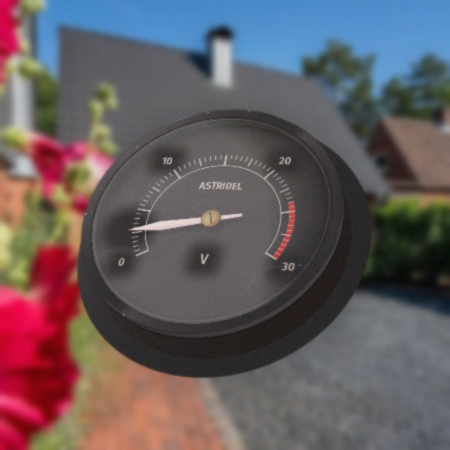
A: 2.5 V
